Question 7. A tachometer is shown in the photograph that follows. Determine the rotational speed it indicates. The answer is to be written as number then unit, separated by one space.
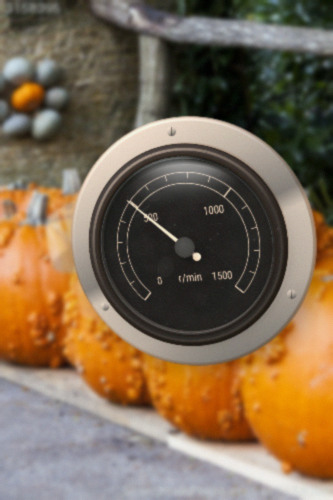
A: 500 rpm
